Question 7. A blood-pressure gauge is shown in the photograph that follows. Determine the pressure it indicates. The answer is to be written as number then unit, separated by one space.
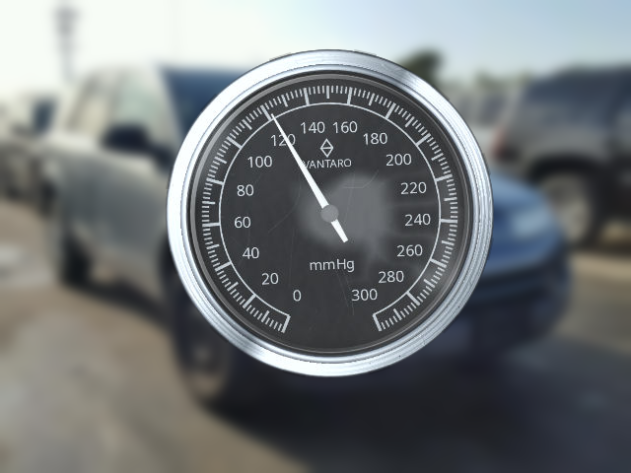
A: 122 mmHg
